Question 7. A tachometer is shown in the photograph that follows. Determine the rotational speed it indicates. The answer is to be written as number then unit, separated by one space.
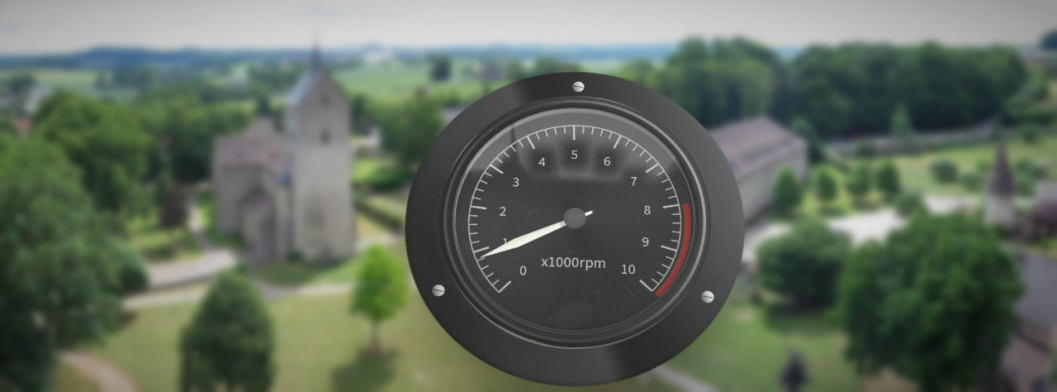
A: 800 rpm
